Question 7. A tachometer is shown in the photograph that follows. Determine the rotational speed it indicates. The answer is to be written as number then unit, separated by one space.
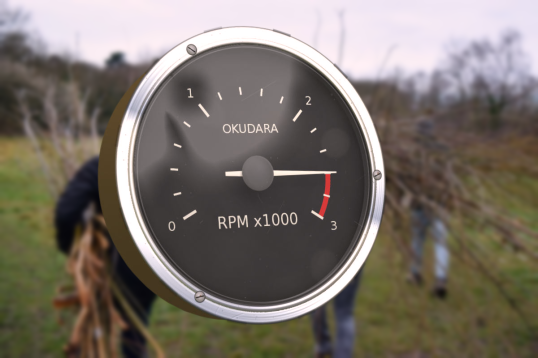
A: 2600 rpm
